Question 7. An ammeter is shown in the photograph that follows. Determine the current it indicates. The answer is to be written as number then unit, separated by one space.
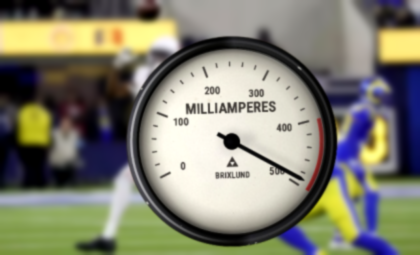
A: 490 mA
